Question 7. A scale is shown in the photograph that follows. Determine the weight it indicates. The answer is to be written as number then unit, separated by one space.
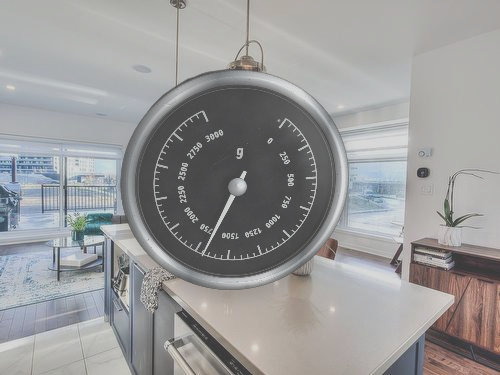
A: 1700 g
